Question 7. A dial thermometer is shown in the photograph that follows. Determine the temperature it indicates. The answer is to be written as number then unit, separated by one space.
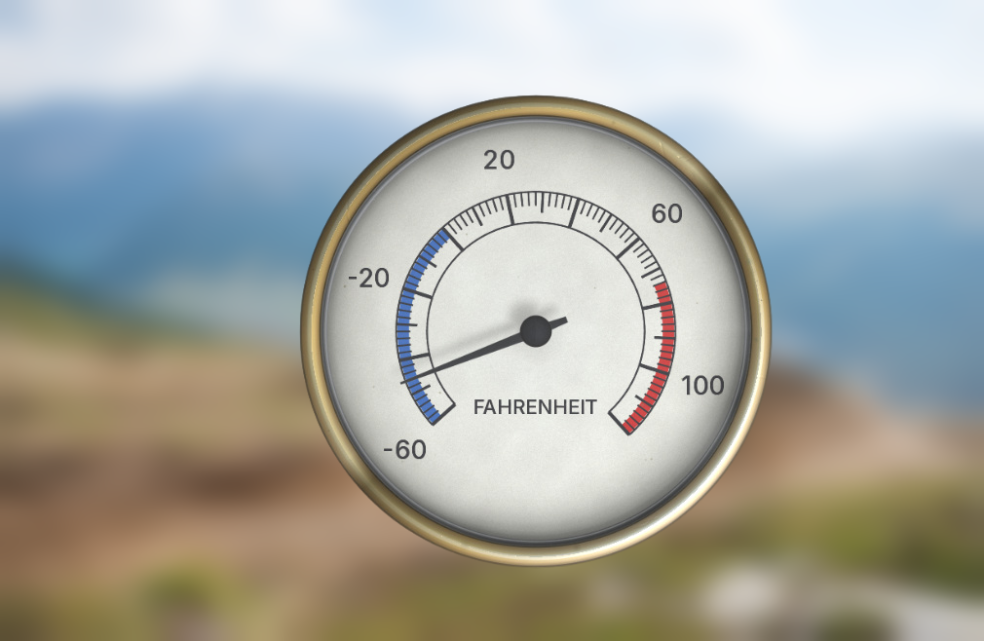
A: -46 °F
